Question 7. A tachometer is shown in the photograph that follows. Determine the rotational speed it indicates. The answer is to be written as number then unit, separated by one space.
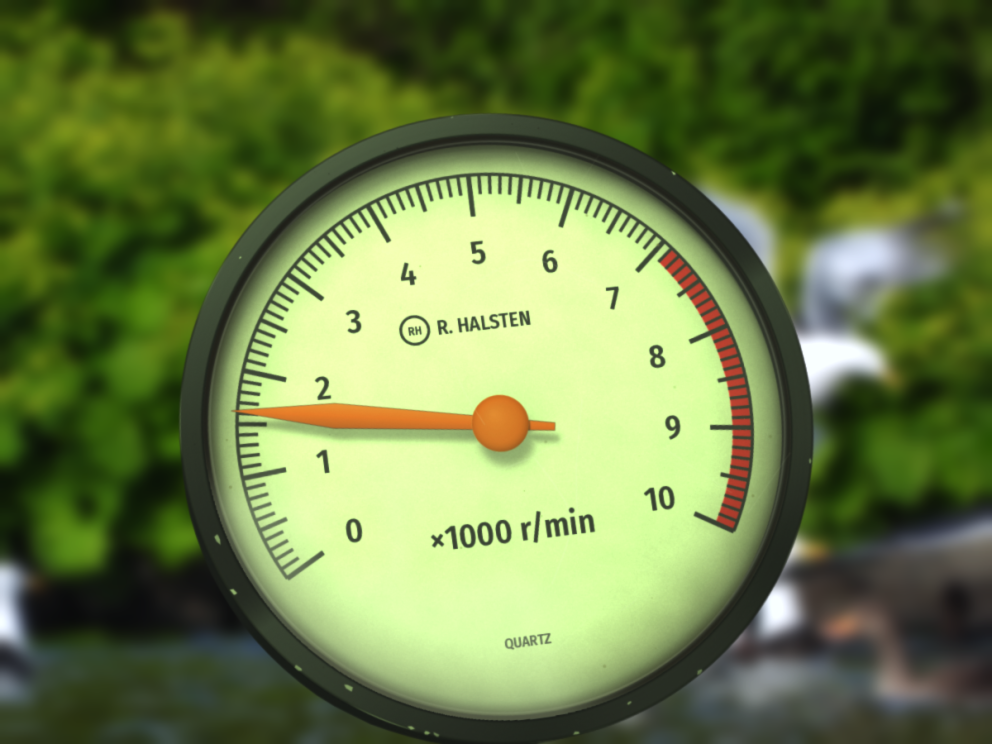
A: 1600 rpm
